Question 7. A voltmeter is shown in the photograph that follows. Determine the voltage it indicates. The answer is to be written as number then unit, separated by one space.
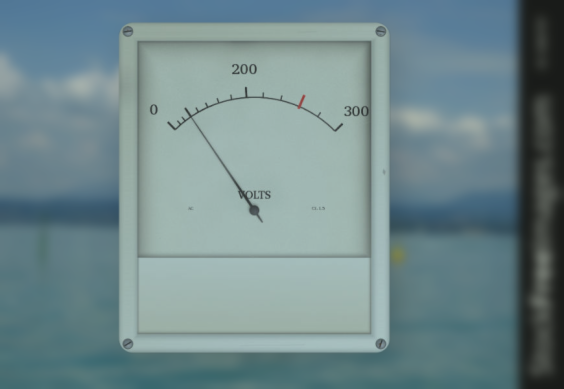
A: 100 V
